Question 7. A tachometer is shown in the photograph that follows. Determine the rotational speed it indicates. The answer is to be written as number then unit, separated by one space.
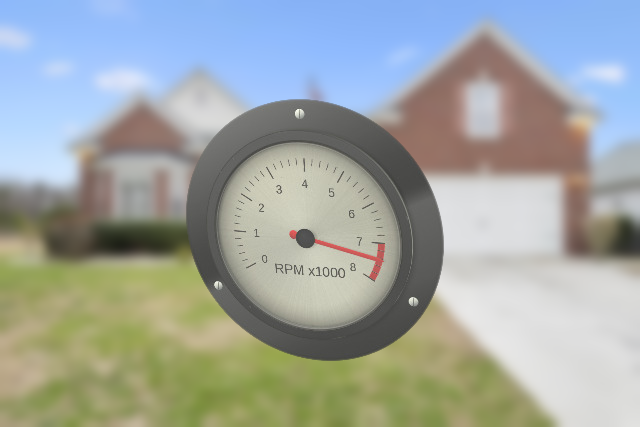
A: 7400 rpm
